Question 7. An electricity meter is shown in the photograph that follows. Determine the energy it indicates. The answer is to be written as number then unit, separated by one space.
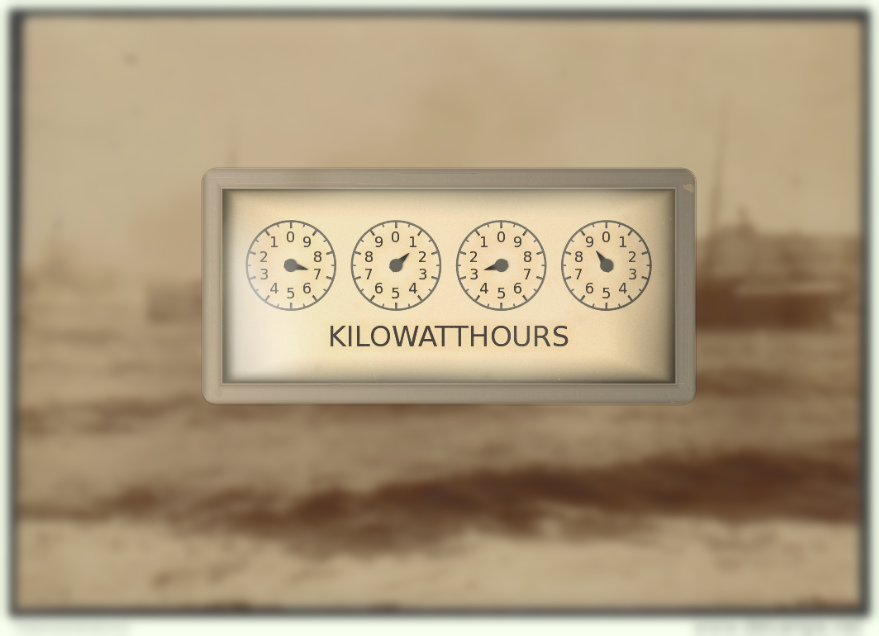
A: 7129 kWh
